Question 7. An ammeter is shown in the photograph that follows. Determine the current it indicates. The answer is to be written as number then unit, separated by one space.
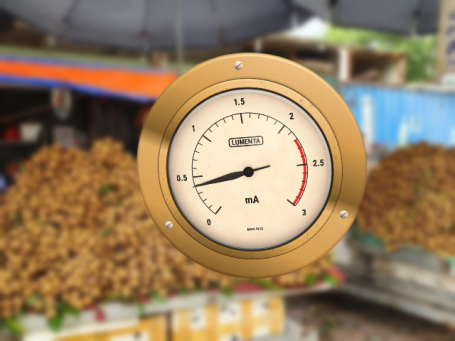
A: 0.4 mA
